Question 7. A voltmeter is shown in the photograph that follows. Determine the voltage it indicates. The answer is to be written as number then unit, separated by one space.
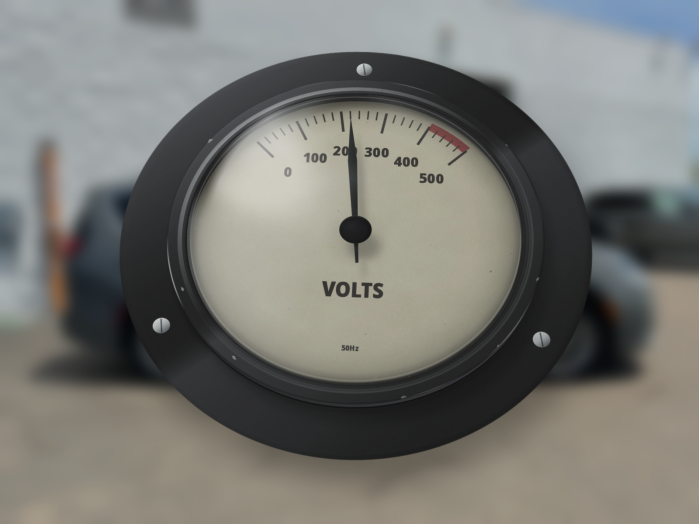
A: 220 V
